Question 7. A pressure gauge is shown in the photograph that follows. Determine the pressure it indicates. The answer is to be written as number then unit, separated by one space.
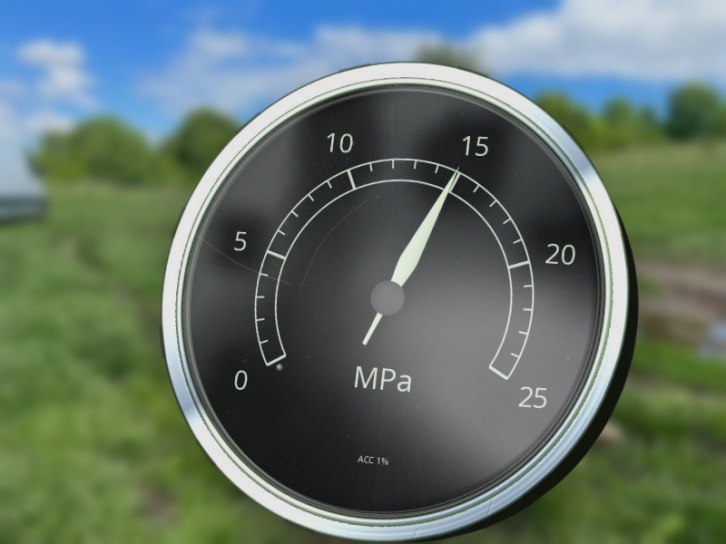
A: 15 MPa
